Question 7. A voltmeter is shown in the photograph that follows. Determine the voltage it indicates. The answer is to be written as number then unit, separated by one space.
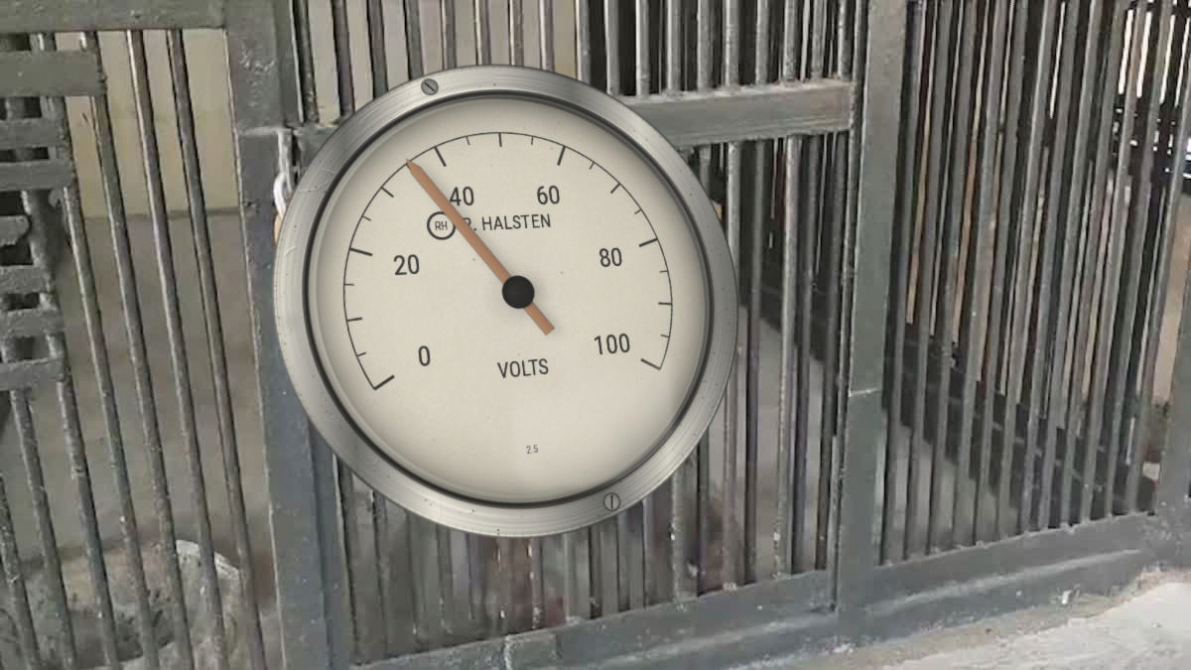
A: 35 V
